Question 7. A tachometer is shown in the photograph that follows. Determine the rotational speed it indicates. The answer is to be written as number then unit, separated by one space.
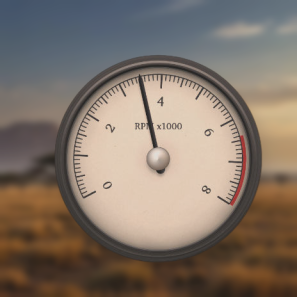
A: 3500 rpm
